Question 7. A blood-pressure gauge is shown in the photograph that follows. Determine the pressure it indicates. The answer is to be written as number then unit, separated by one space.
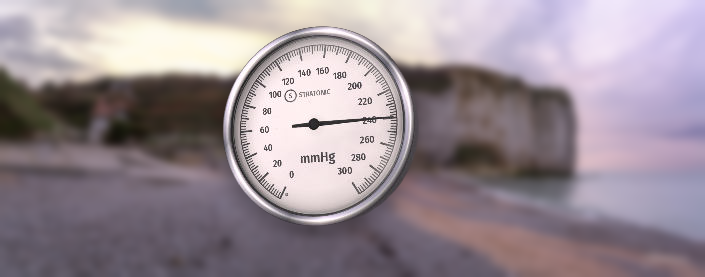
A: 240 mmHg
